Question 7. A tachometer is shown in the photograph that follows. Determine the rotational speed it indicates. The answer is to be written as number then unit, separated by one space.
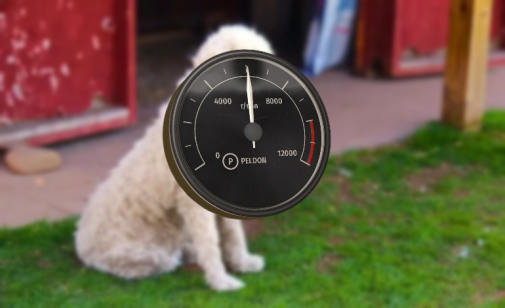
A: 6000 rpm
